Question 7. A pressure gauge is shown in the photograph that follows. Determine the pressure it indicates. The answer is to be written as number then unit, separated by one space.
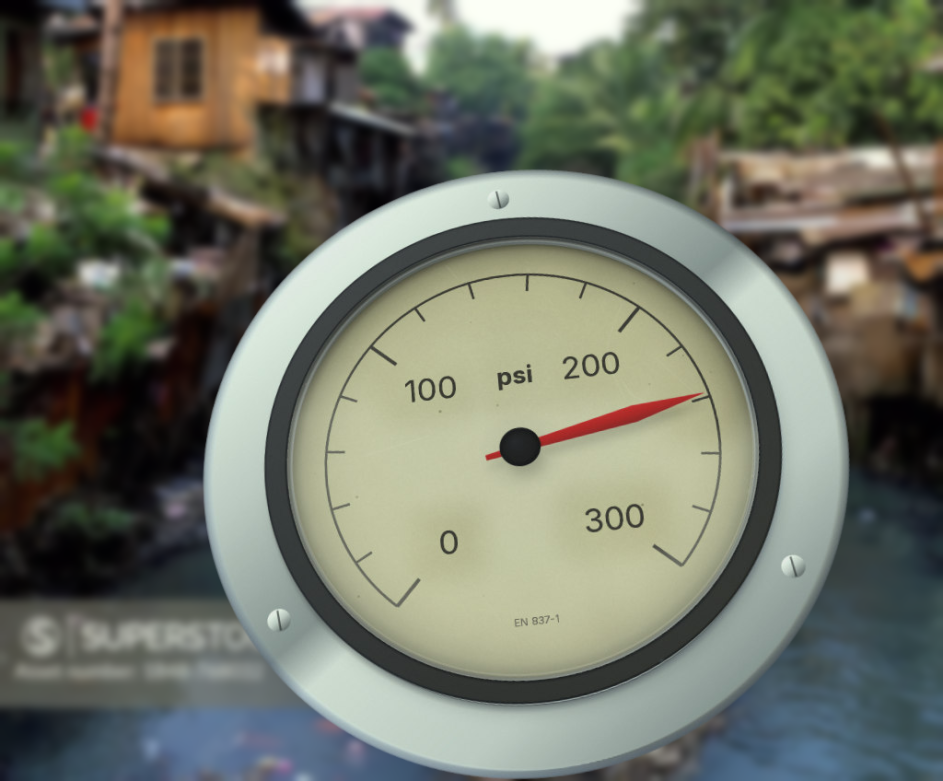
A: 240 psi
